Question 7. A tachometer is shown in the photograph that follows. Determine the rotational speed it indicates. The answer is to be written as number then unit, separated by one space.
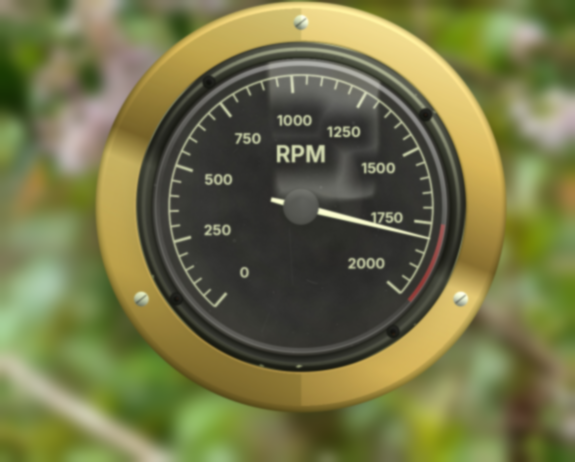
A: 1800 rpm
